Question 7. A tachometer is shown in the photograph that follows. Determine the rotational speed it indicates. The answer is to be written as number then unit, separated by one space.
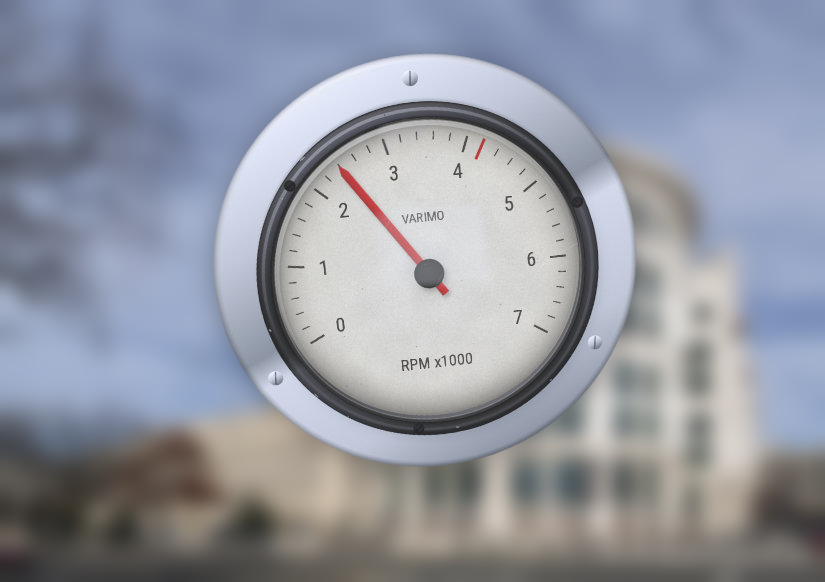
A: 2400 rpm
